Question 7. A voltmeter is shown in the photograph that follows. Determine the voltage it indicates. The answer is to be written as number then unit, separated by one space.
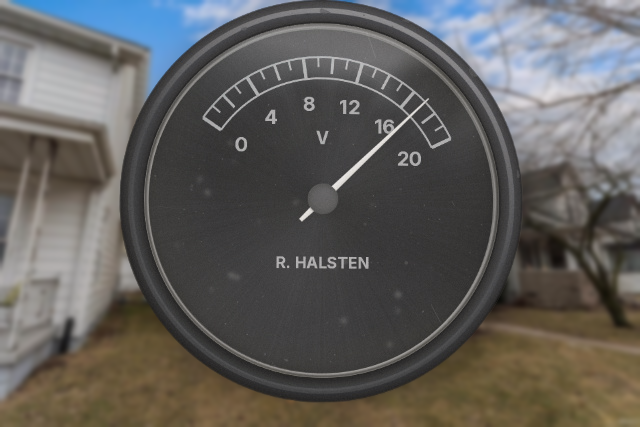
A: 17 V
